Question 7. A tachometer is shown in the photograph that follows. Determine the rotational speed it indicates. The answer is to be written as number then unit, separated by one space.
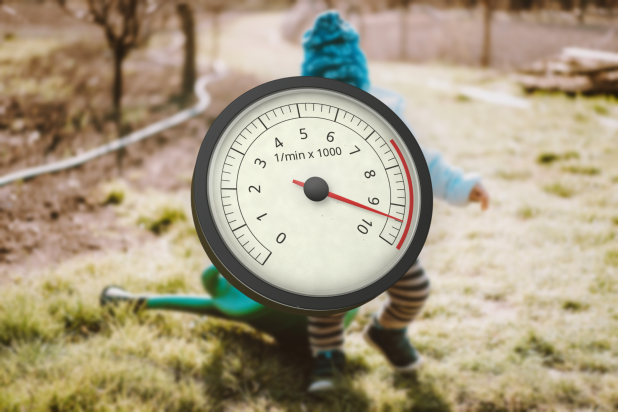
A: 9400 rpm
